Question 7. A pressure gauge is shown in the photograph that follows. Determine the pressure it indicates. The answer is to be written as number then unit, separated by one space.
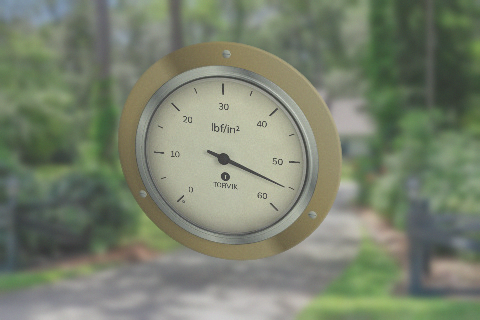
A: 55 psi
